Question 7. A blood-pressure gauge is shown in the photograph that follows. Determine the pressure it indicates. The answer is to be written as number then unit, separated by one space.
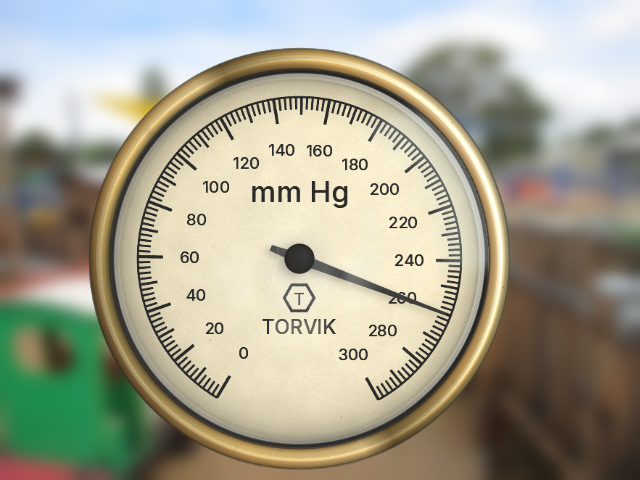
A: 260 mmHg
